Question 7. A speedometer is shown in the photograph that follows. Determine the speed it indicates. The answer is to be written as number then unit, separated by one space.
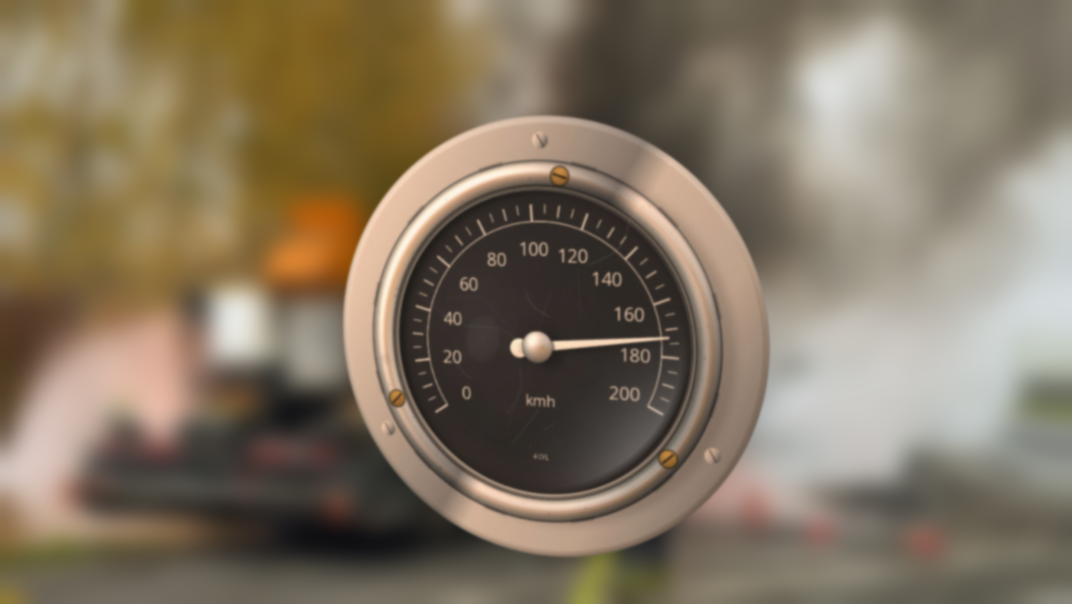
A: 172.5 km/h
